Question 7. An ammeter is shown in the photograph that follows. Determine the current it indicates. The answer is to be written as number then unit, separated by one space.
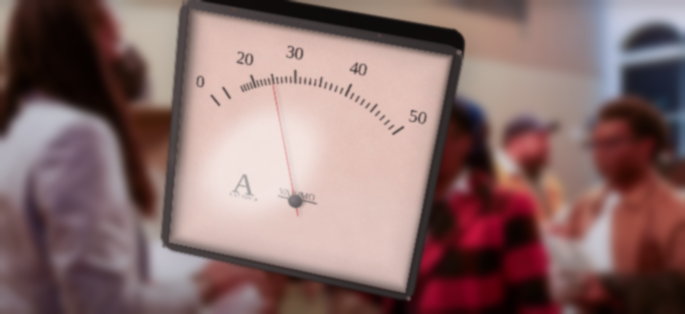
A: 25 A
